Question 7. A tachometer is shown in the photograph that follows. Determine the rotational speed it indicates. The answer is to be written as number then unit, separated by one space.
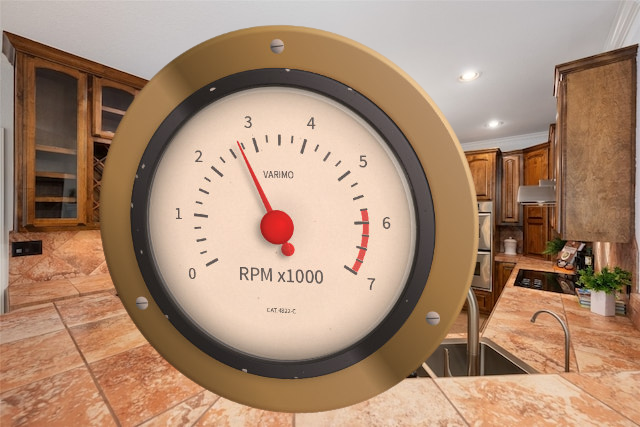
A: 2750 rpm
